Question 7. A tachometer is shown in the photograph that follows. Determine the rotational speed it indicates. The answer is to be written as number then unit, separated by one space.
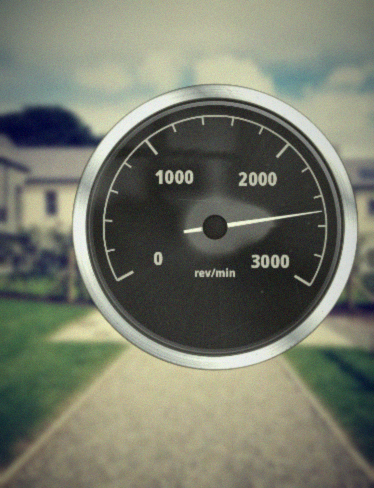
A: 2500 rpm
